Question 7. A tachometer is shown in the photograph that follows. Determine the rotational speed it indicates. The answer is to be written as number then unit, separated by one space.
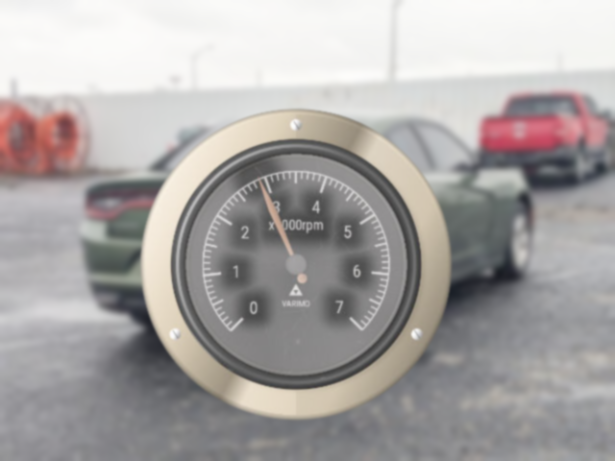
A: 2900 rpm
